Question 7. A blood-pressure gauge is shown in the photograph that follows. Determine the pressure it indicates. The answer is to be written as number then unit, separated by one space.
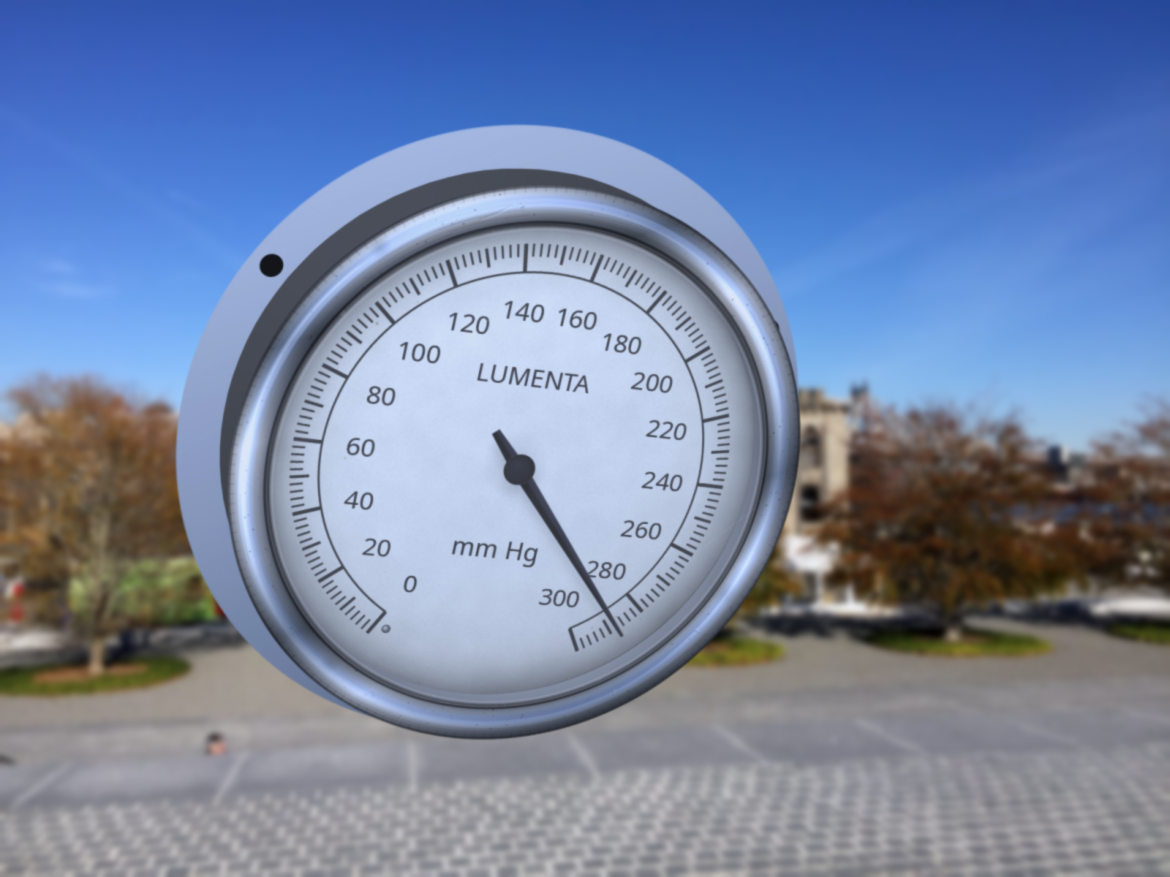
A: 288 mmHg
